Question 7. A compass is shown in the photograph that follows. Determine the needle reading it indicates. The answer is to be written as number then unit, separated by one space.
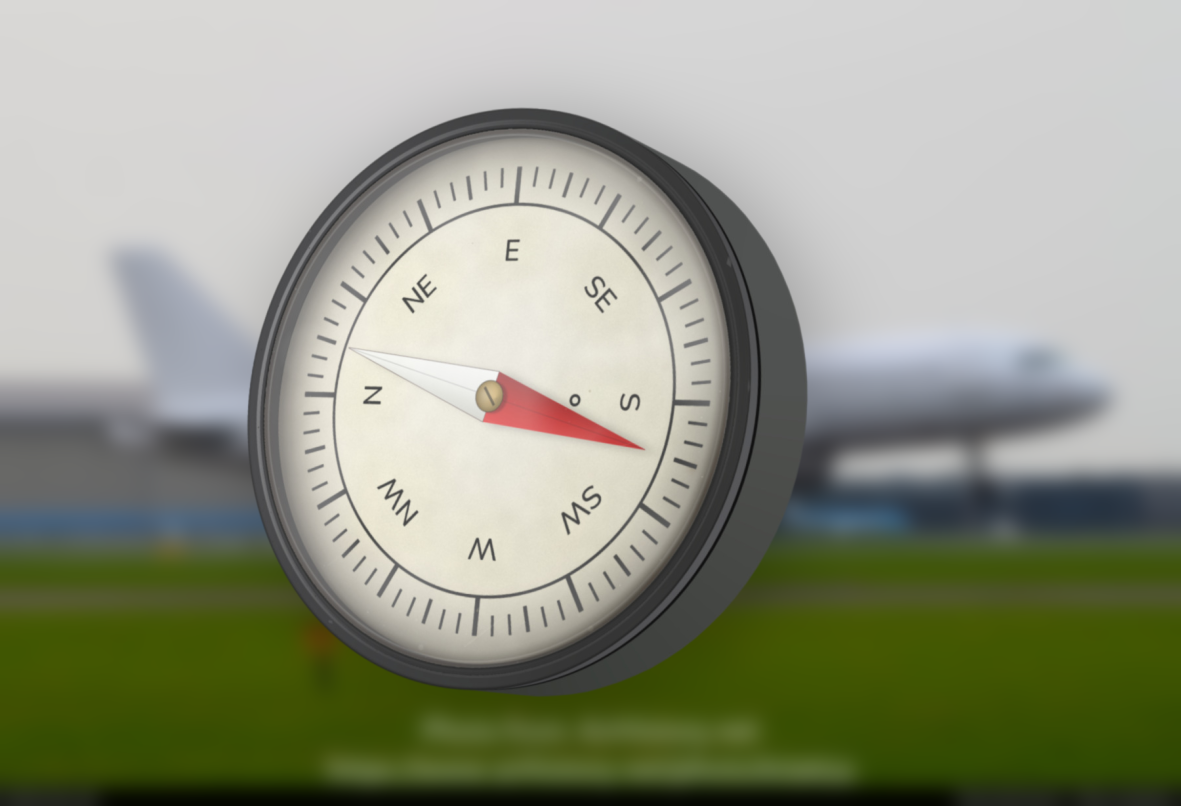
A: 195 °
